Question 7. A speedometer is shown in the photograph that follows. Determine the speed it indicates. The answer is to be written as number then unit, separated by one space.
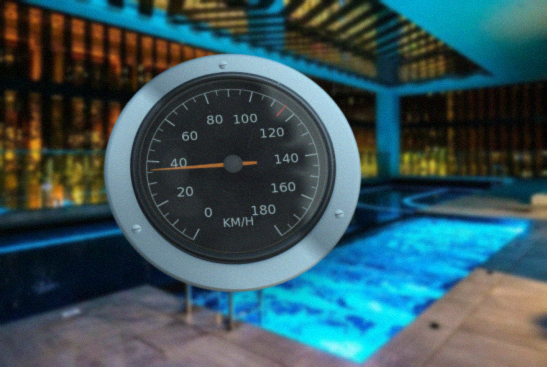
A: 35 km/h
